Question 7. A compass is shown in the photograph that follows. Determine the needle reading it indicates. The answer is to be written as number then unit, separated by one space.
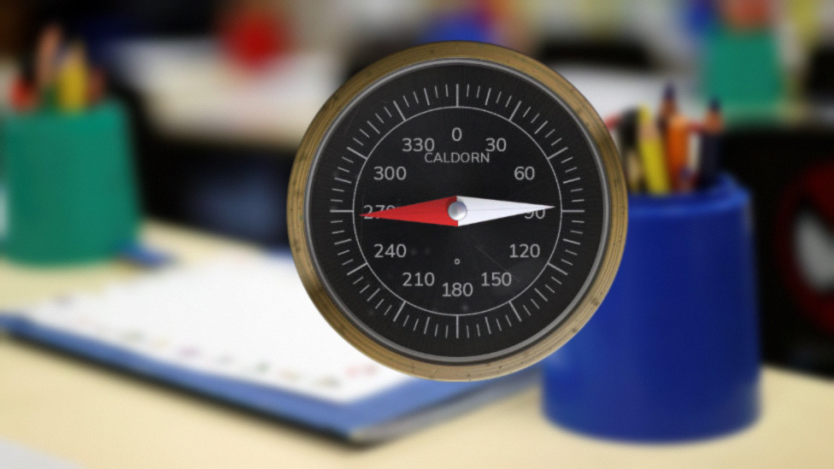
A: 267.5 °
